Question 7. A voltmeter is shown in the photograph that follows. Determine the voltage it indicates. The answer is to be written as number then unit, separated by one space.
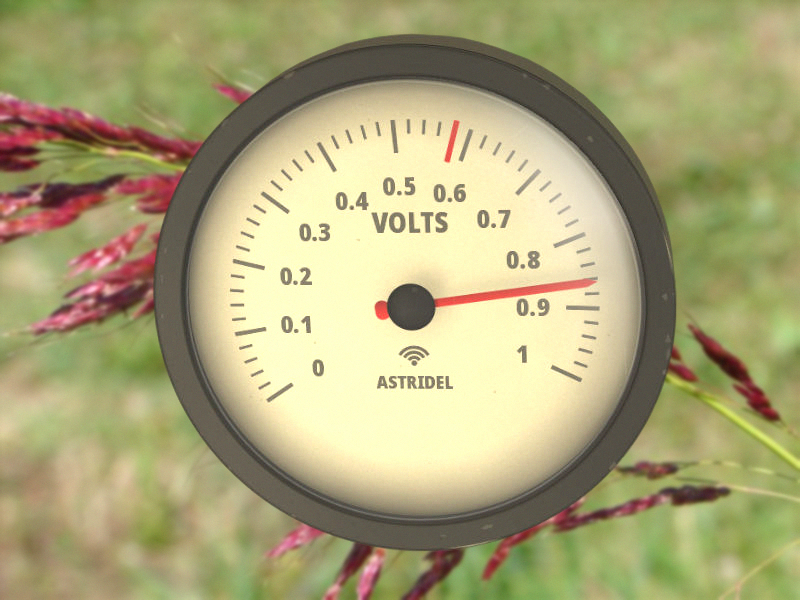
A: 0.86 V
